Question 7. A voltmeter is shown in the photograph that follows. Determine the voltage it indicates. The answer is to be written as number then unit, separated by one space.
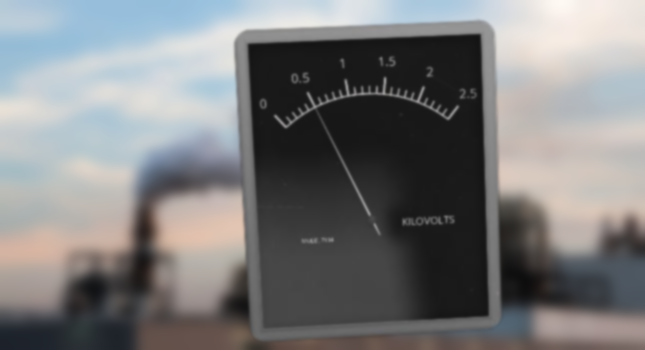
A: 0.5 kV
